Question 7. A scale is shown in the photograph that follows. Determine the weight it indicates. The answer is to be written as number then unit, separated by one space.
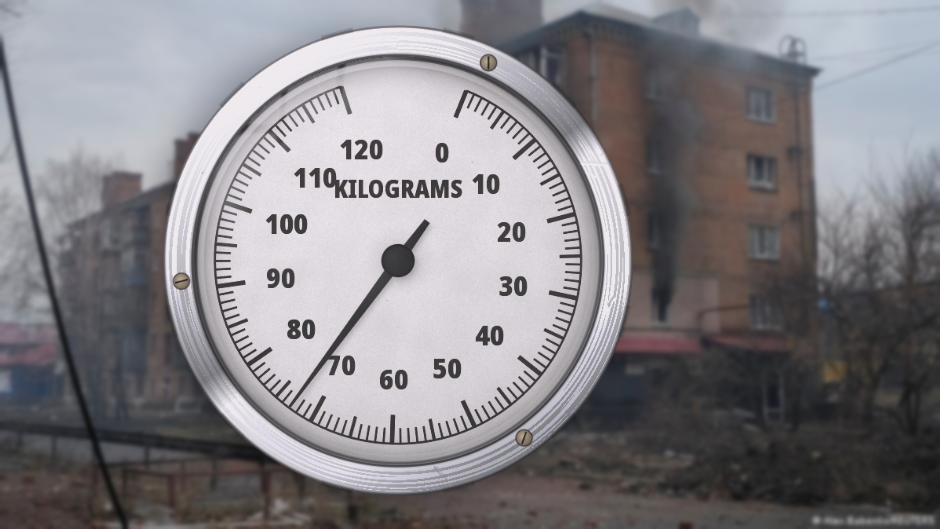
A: 73 kg
